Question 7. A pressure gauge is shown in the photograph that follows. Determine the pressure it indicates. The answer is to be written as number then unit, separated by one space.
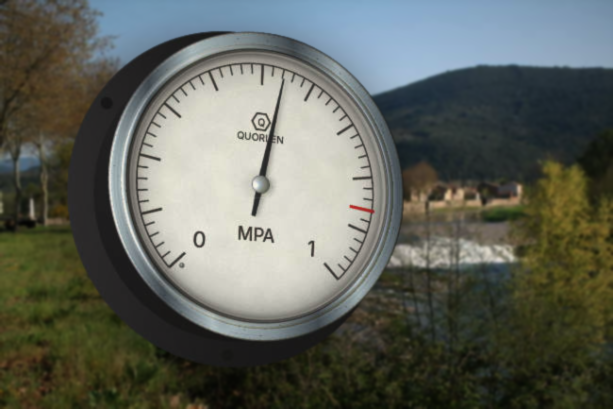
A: 0.54 MPa
